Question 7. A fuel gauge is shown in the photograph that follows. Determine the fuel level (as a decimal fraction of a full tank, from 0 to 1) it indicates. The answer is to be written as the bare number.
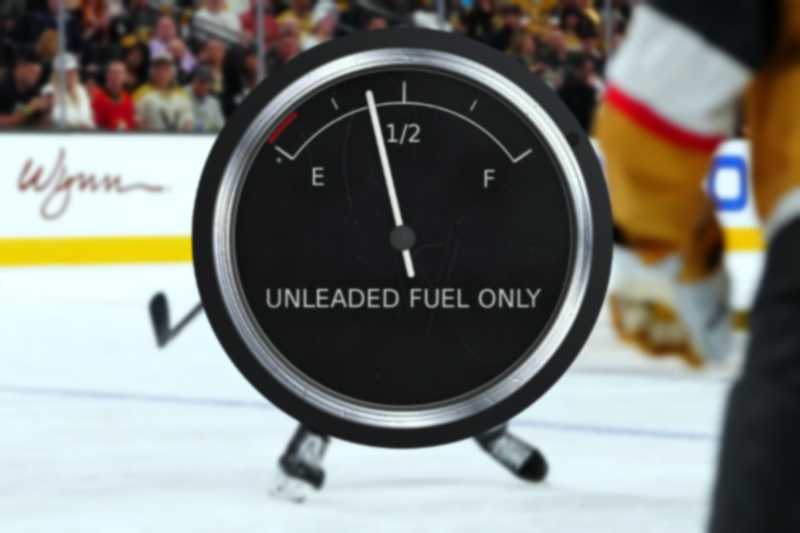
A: 0.375
